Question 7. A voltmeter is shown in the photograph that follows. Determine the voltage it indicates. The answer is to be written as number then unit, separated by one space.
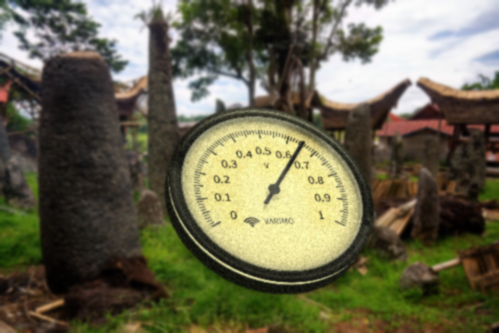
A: 0.65 V
